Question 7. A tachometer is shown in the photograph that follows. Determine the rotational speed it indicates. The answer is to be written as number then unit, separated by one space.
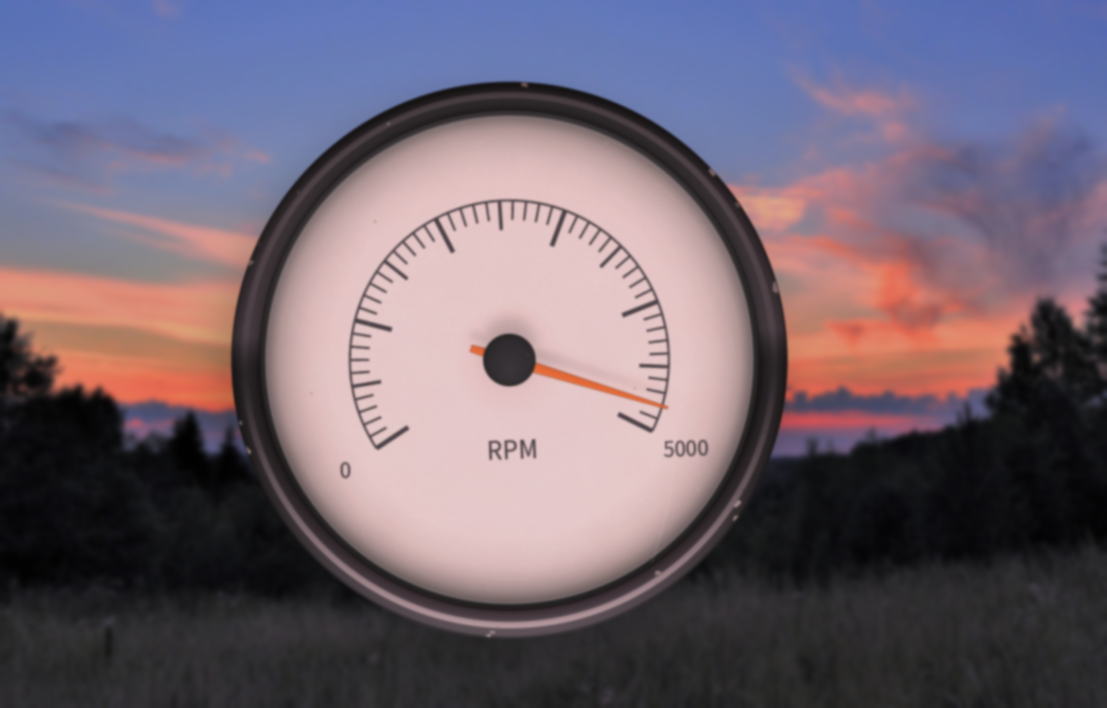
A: 4800 rpm
